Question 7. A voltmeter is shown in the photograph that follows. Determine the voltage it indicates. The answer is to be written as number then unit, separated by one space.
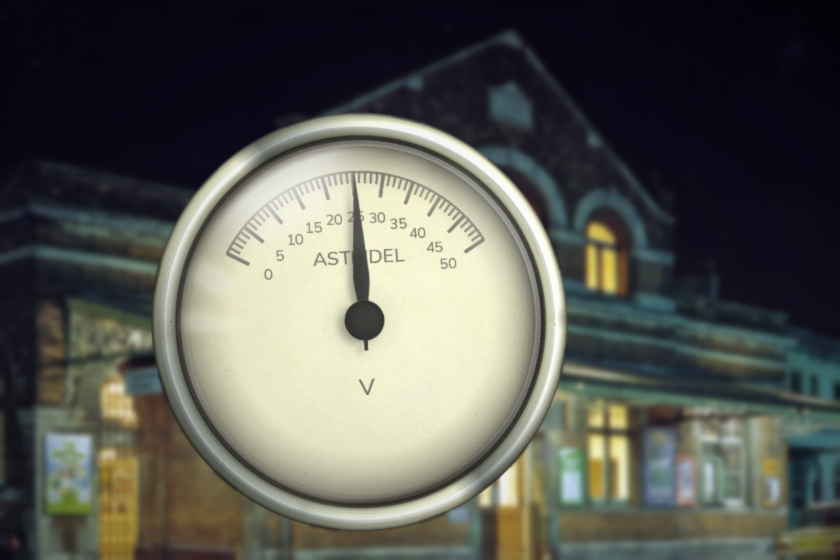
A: 25 V
